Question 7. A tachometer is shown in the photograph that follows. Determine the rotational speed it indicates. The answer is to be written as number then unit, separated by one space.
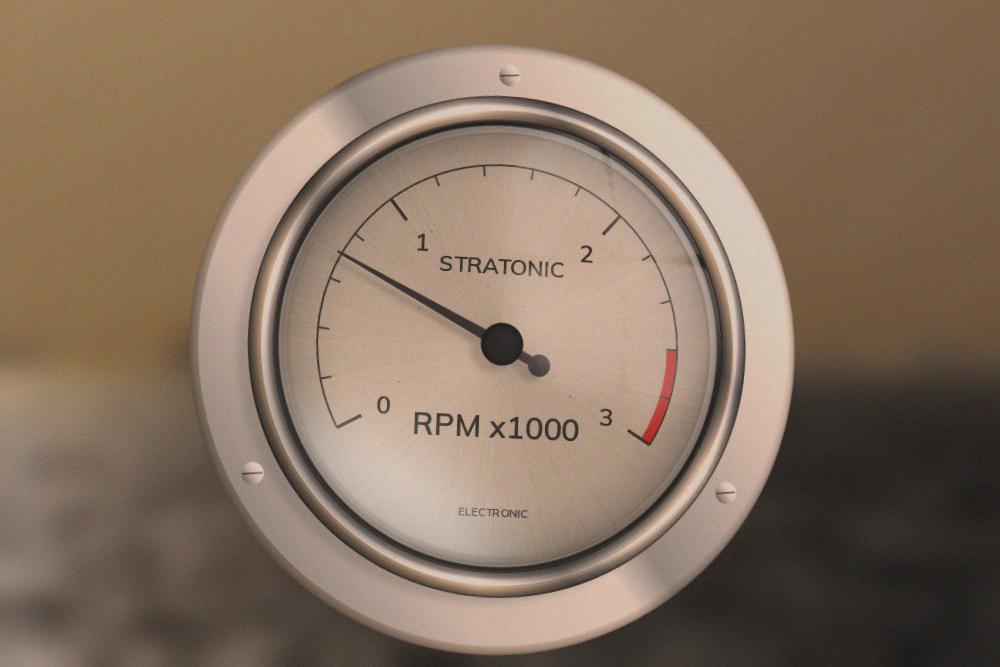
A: 700 rpm
